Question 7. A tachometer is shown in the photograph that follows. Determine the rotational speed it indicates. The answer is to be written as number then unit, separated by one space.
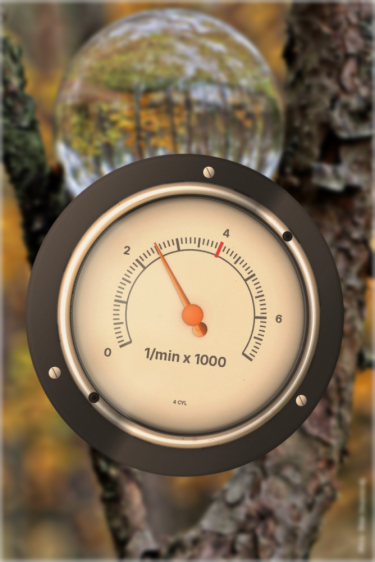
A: 2500 rpm
